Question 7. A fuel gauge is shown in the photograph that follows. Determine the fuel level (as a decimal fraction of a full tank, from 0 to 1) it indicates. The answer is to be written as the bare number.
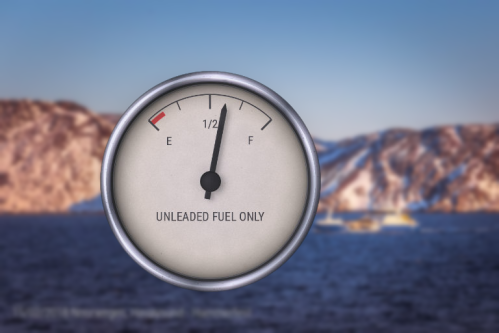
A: 0.625
